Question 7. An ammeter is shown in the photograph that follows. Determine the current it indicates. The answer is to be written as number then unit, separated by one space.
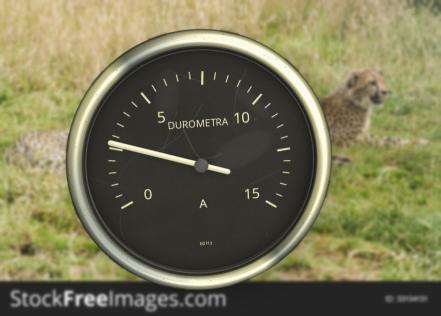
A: 2.75 A
